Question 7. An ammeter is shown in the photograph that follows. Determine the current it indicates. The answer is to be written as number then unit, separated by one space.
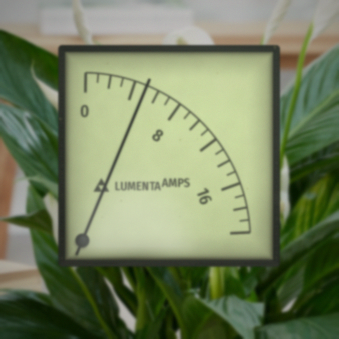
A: 5 A
